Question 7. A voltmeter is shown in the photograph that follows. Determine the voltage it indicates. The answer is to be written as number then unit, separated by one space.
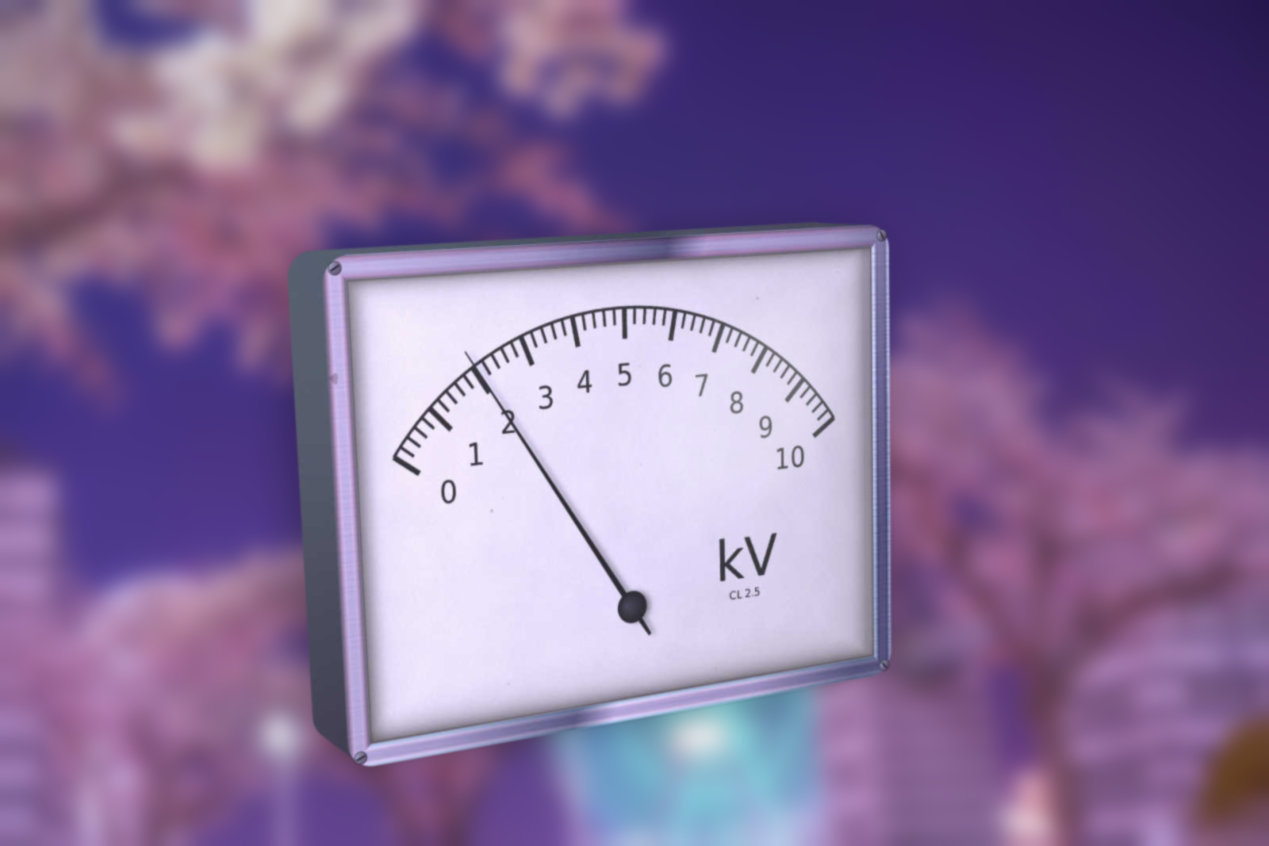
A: 2 kV
